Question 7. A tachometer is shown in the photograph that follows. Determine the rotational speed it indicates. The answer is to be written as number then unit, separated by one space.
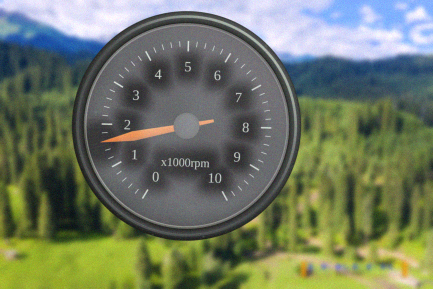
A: 1600 rpm
